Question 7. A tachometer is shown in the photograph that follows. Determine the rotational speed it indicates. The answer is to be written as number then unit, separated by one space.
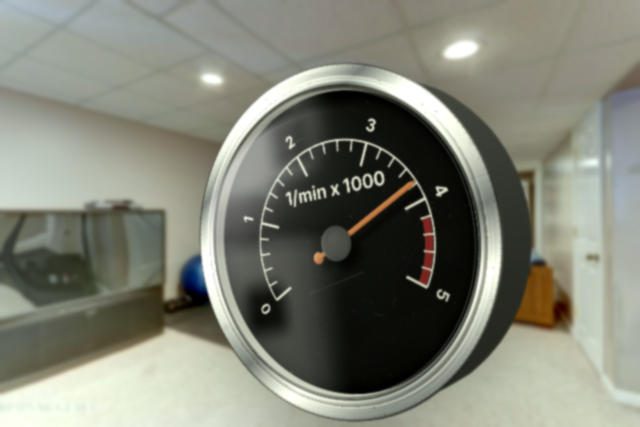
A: 3800 rpm
